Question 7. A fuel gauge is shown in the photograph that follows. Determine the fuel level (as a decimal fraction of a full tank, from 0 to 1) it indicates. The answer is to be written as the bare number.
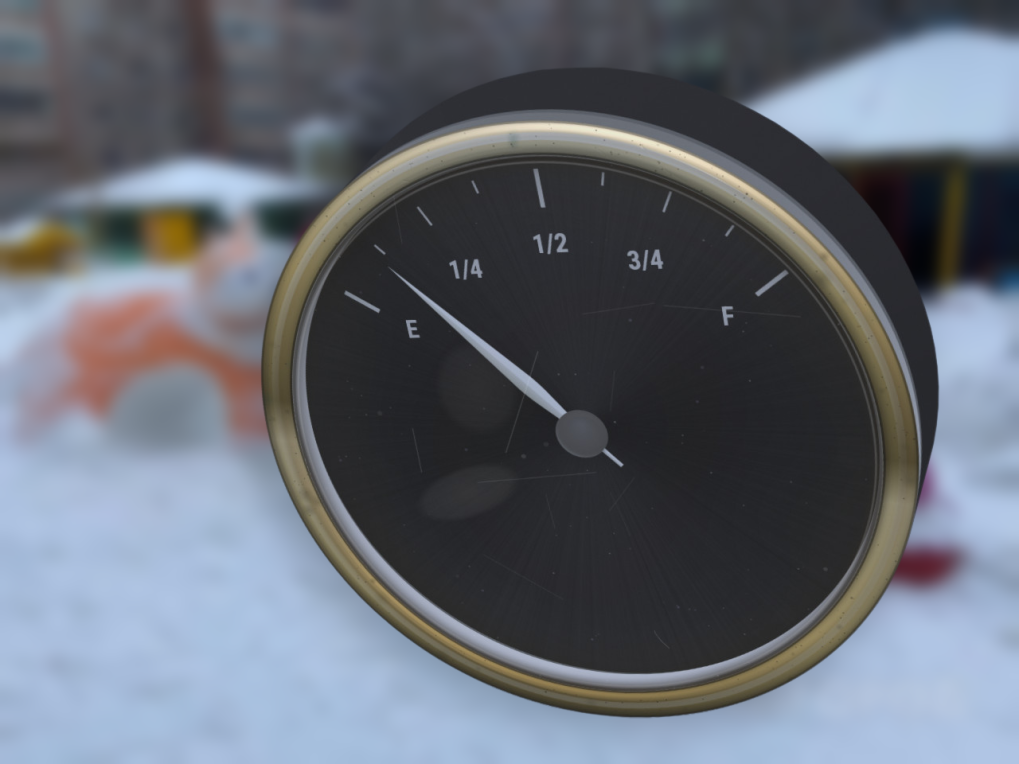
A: 0.125
